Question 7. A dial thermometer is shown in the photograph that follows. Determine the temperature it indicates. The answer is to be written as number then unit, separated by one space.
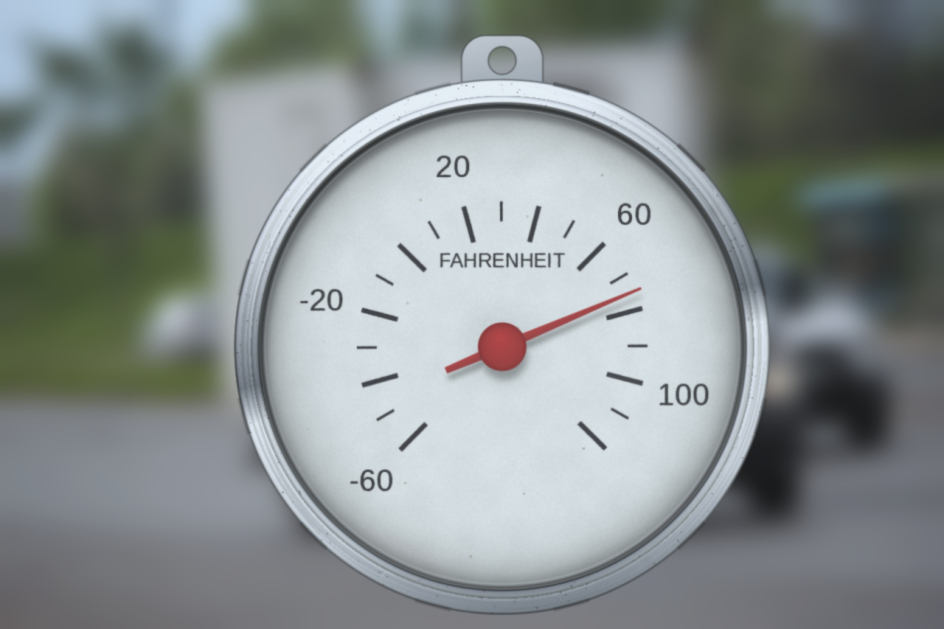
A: 75 °F
